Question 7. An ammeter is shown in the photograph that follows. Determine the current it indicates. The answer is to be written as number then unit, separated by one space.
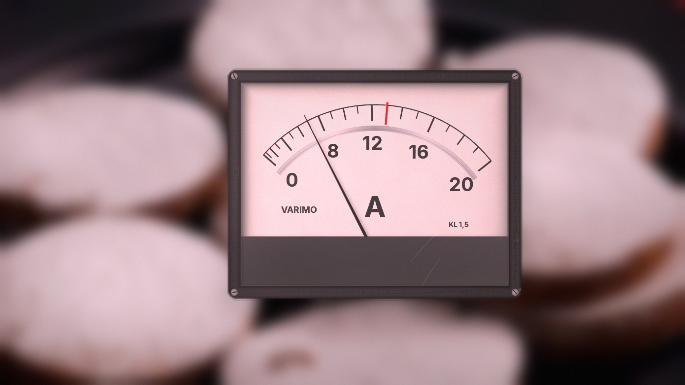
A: 7 A
